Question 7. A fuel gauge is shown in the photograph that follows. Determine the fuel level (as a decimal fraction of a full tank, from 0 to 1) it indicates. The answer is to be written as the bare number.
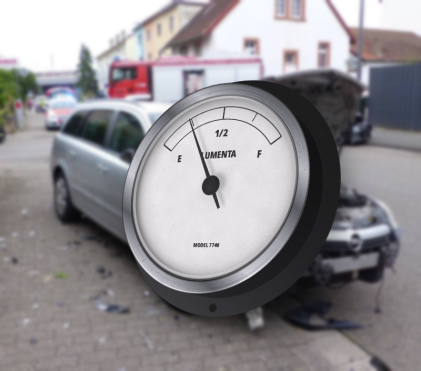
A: 0.25
